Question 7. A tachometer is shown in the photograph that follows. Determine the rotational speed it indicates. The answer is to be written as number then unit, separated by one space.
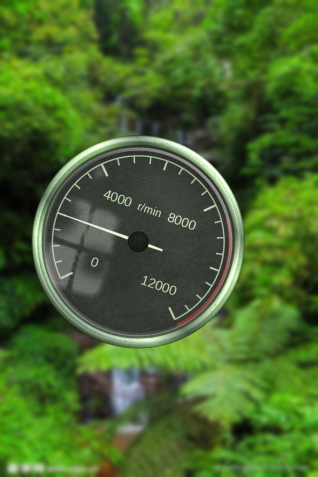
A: 2000 rpm
